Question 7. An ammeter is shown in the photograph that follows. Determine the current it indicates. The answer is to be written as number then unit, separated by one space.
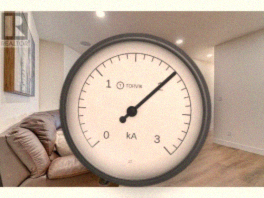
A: 2 kA
